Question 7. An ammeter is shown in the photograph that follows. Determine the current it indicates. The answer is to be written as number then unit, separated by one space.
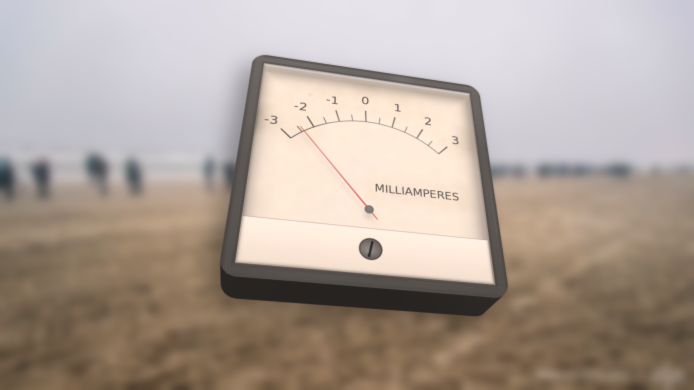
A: -2.5 mA
